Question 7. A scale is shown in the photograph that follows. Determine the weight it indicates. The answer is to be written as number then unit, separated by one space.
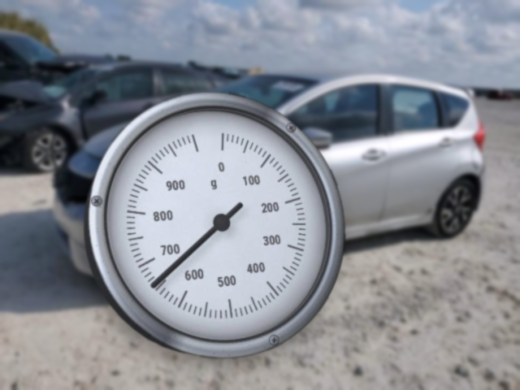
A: 660 g
